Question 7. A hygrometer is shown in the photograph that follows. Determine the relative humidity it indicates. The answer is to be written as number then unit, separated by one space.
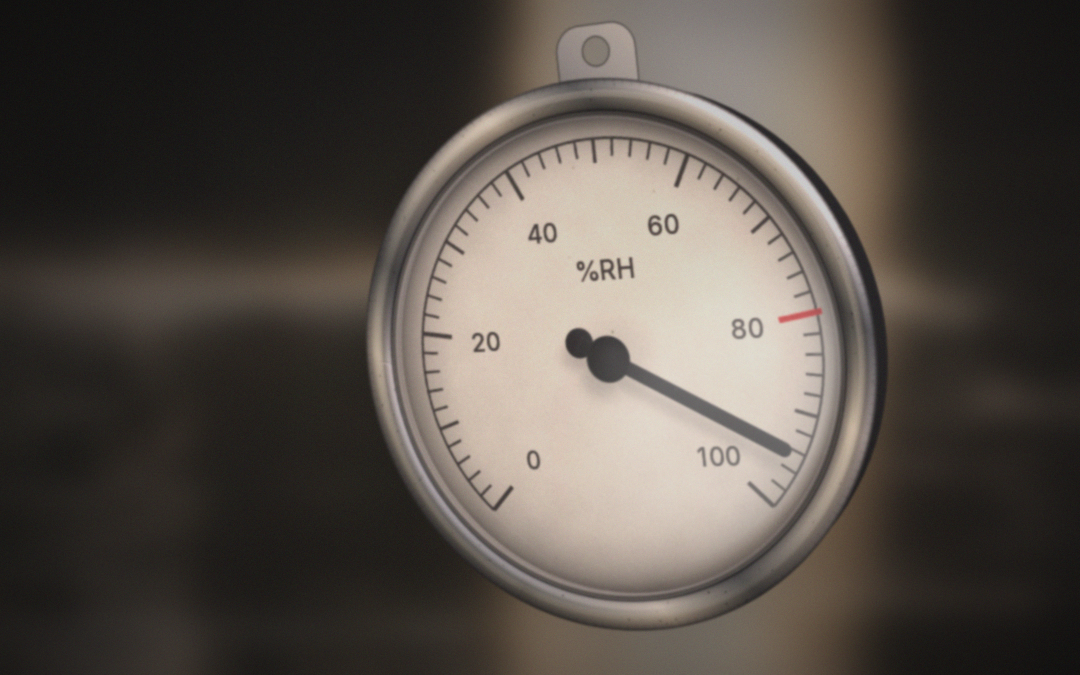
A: 94 %
